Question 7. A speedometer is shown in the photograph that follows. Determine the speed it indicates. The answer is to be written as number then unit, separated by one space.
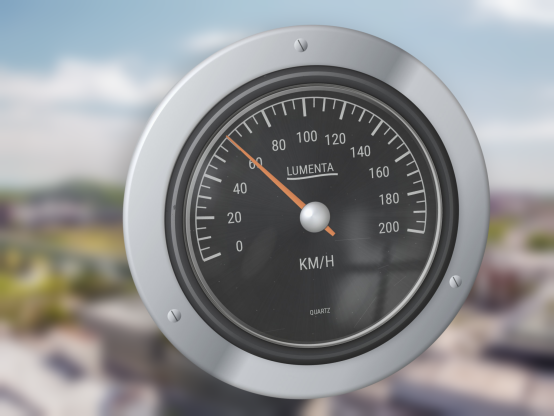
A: 60 km/h
